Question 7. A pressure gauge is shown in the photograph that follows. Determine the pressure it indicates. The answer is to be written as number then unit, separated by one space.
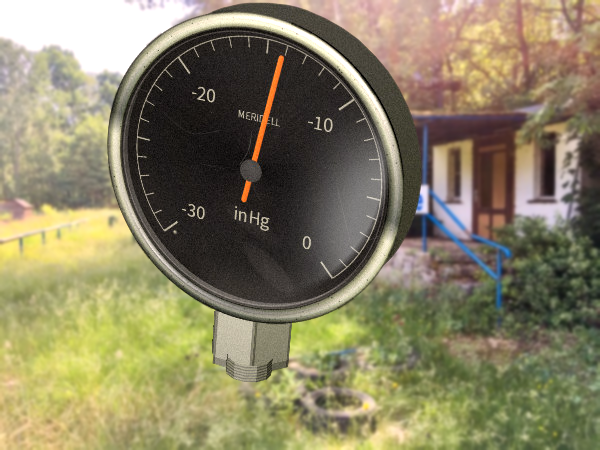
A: -14 inHg
